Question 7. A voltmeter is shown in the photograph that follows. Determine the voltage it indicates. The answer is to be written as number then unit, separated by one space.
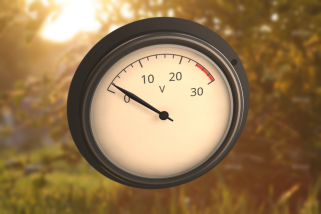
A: 2 V
